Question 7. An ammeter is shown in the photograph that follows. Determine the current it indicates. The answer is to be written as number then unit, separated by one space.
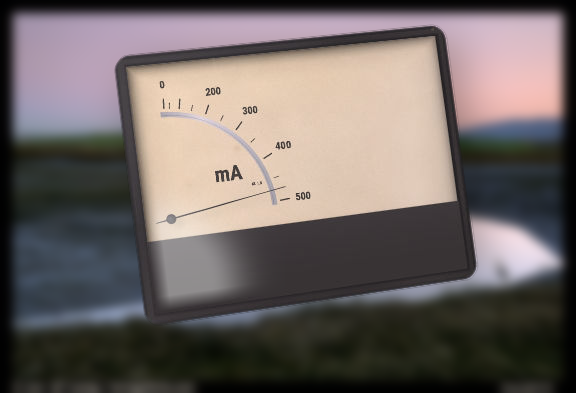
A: 475 mA
